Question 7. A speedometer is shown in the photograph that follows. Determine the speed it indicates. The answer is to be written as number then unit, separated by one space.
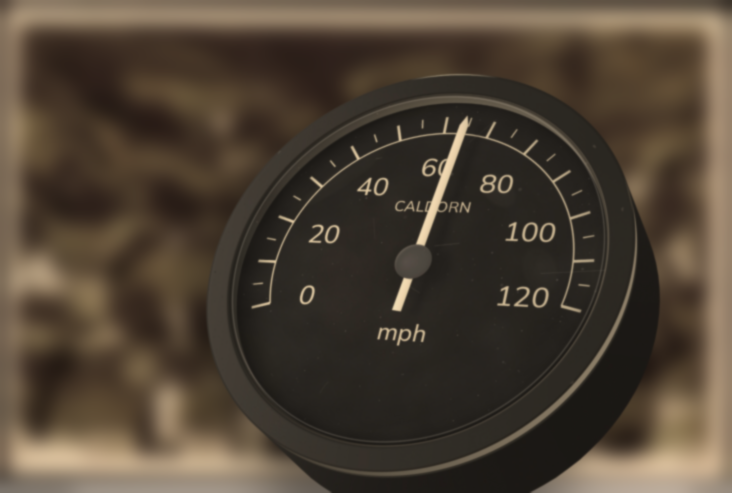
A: 65 mph
